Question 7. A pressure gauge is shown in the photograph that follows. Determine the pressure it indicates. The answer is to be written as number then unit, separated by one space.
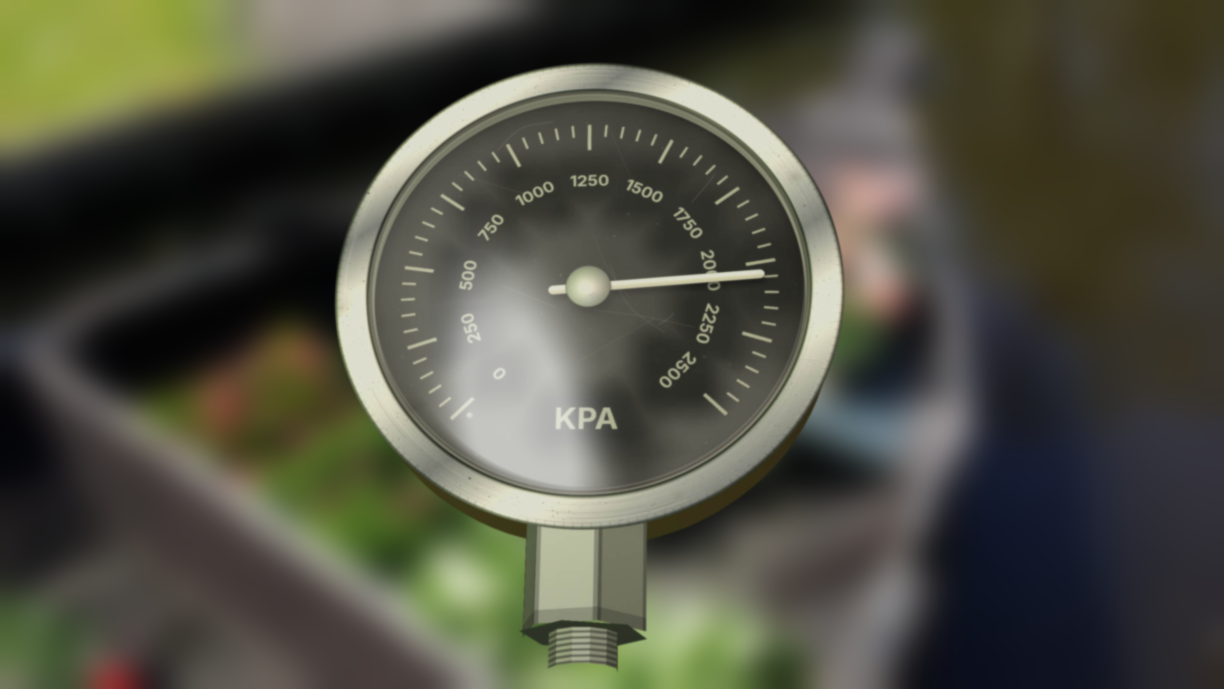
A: 2050 kPa
